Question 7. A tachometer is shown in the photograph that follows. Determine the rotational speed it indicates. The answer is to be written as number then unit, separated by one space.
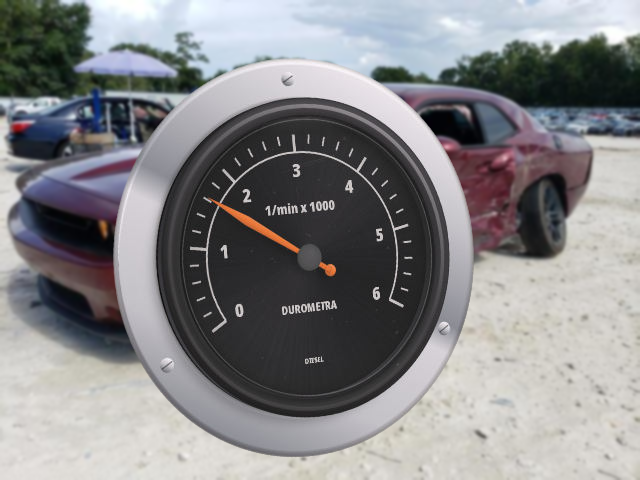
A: 1600 rpm
